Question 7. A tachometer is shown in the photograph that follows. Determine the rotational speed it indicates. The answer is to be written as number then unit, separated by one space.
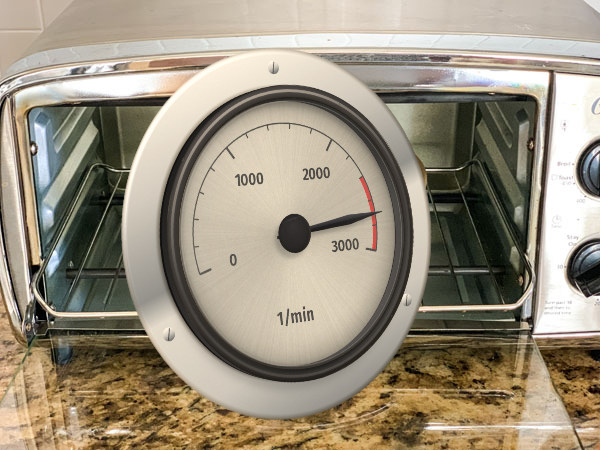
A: 2700 rpm
